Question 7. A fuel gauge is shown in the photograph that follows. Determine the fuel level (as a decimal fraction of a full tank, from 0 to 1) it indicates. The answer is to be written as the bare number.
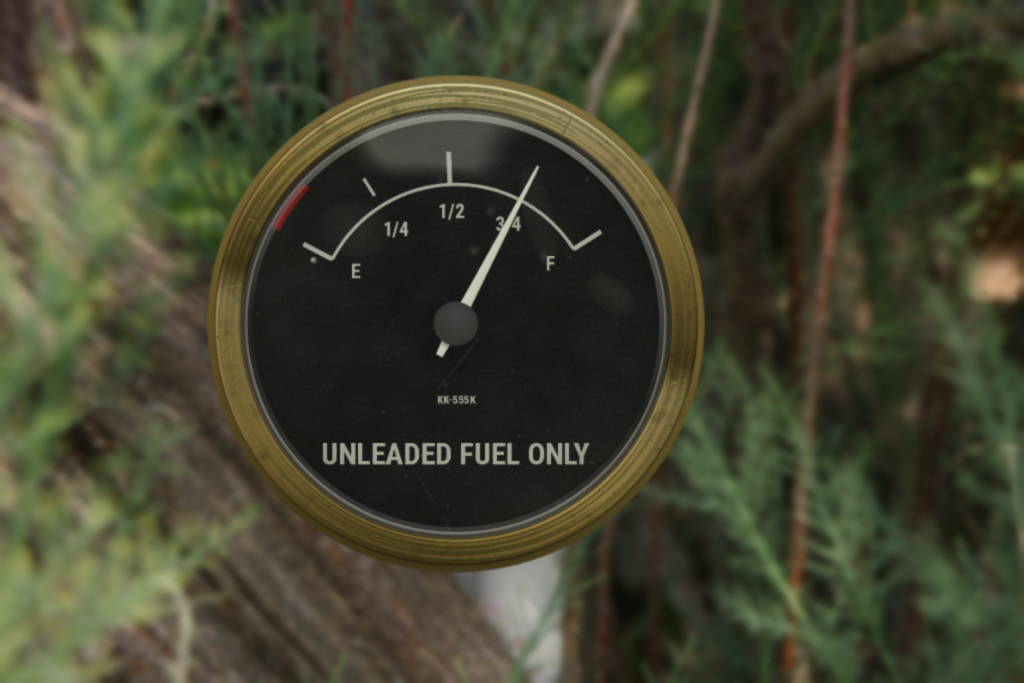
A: 0.75
